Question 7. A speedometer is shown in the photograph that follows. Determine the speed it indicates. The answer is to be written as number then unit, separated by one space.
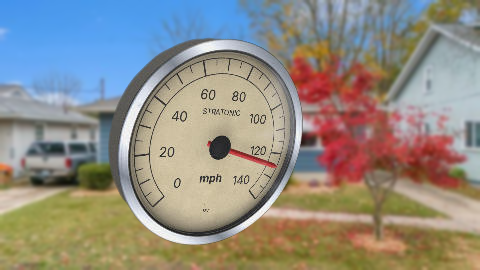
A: 125 mph
